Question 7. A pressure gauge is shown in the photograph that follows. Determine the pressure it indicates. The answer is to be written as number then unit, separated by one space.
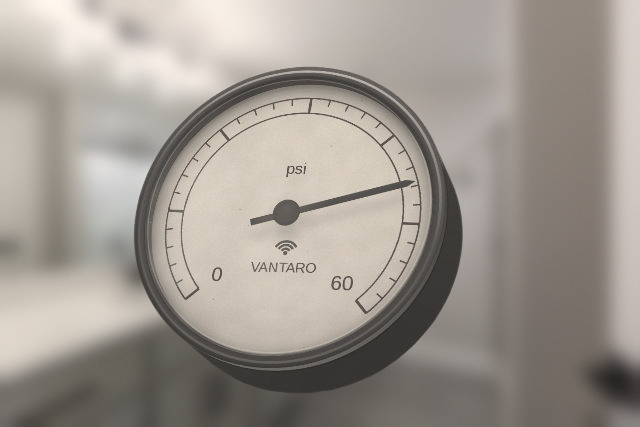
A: 46 psi
